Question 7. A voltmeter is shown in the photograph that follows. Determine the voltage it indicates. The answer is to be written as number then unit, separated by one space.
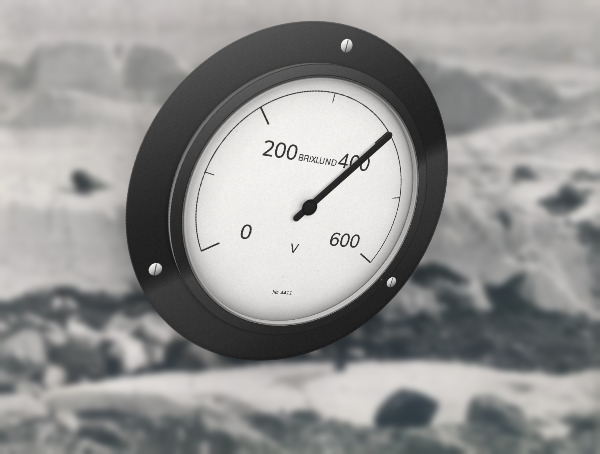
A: 400 V
